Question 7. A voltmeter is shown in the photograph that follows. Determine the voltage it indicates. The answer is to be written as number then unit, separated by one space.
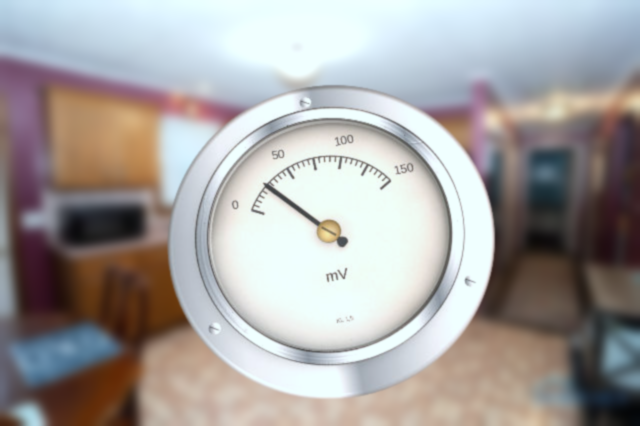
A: 25 mV
